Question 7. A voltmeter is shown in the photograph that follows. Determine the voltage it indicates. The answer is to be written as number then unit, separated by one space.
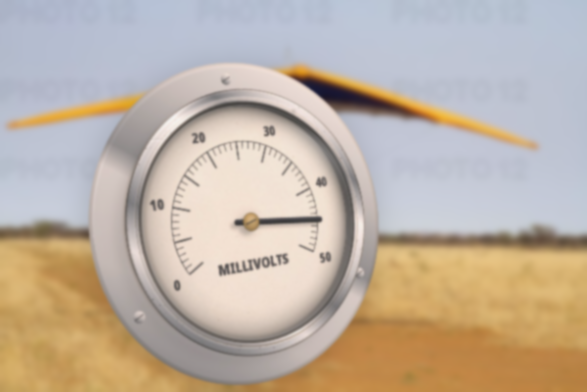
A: 45 mV
